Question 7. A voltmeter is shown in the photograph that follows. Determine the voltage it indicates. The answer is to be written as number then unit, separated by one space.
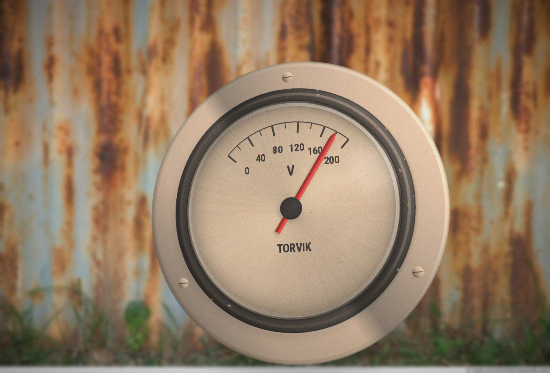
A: 180 V
